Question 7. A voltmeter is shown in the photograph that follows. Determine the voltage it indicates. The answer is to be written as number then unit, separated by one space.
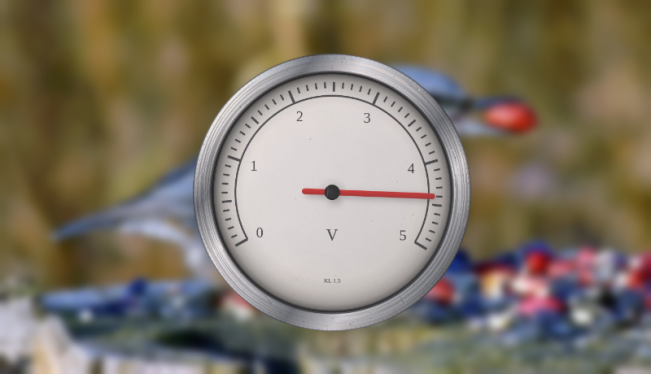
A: 4.4 V
